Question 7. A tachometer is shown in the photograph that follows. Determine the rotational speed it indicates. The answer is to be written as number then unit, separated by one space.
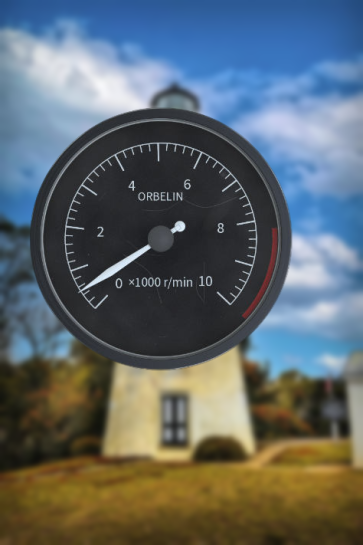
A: 500 rpm
